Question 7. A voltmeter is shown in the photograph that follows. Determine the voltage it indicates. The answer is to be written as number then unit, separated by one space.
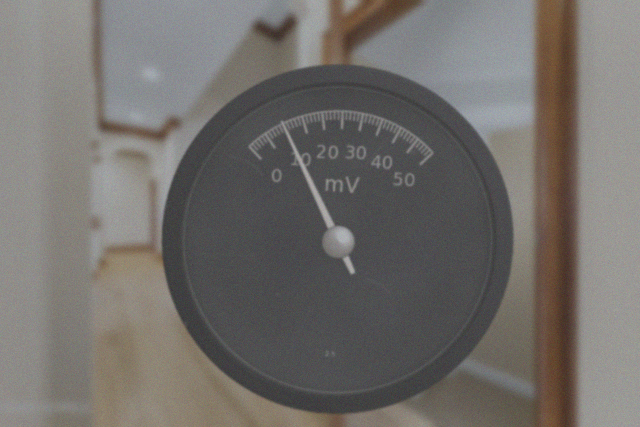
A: 10 mV
